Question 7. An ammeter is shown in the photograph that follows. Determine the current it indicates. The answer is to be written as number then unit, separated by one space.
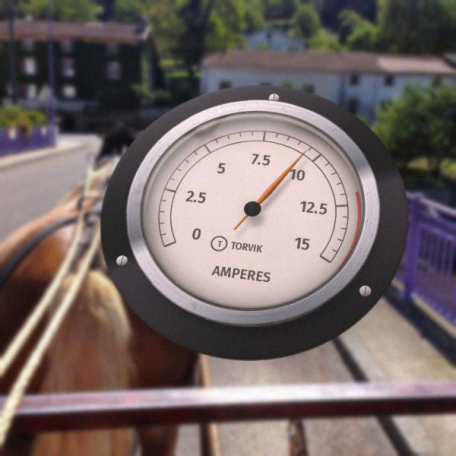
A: 9.5 A
